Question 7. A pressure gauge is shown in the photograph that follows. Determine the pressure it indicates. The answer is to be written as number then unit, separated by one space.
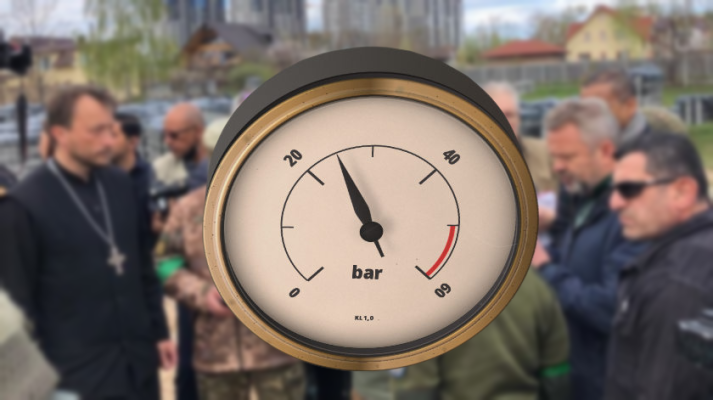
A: 25 bar
